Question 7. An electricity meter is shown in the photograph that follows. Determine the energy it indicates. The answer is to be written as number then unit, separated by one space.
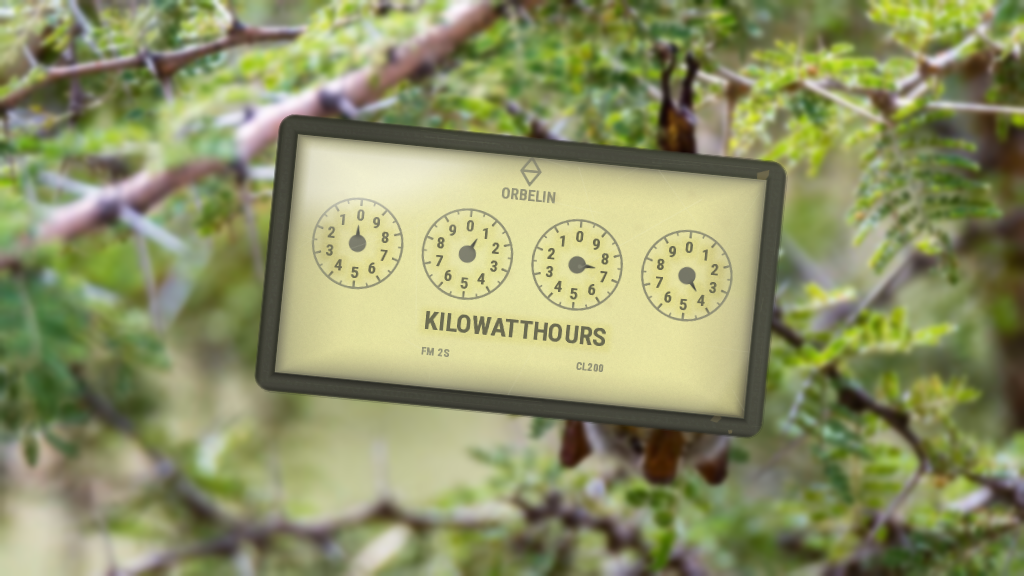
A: 74 kWh
